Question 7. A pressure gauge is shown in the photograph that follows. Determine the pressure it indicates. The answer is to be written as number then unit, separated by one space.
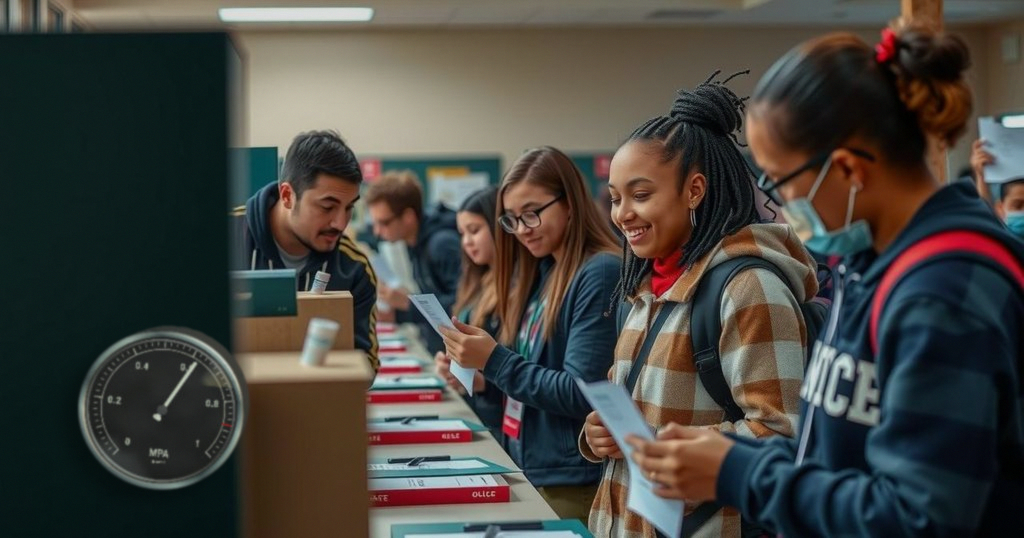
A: 0.62 MPa
